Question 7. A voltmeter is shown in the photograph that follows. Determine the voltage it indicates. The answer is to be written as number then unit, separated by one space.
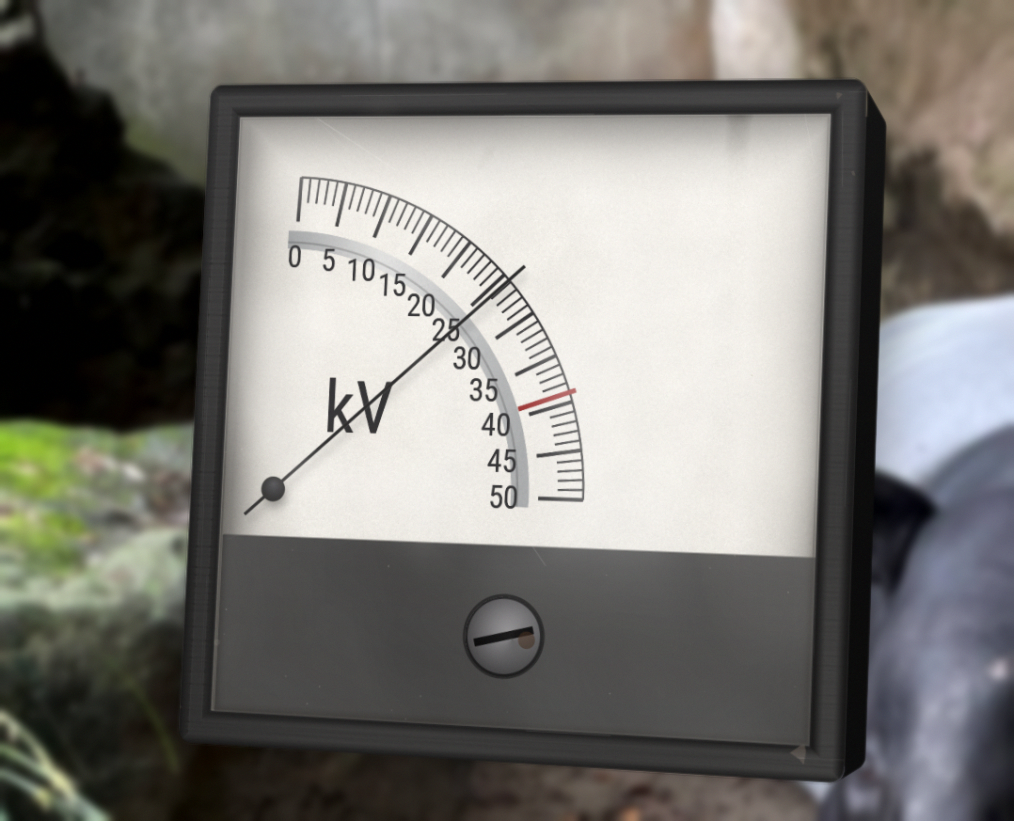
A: 26 kV
